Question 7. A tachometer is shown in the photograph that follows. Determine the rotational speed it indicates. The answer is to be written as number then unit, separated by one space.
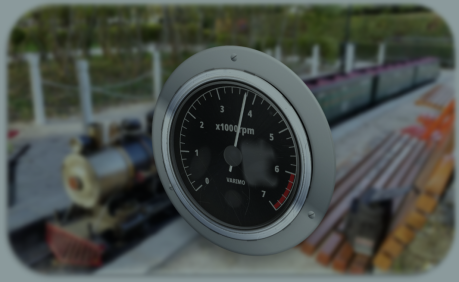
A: 3800 rpm
